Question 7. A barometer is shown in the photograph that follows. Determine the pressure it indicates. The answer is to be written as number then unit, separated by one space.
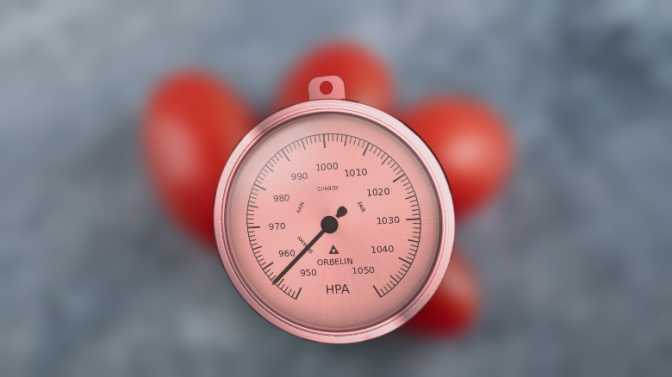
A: 956 hPa
